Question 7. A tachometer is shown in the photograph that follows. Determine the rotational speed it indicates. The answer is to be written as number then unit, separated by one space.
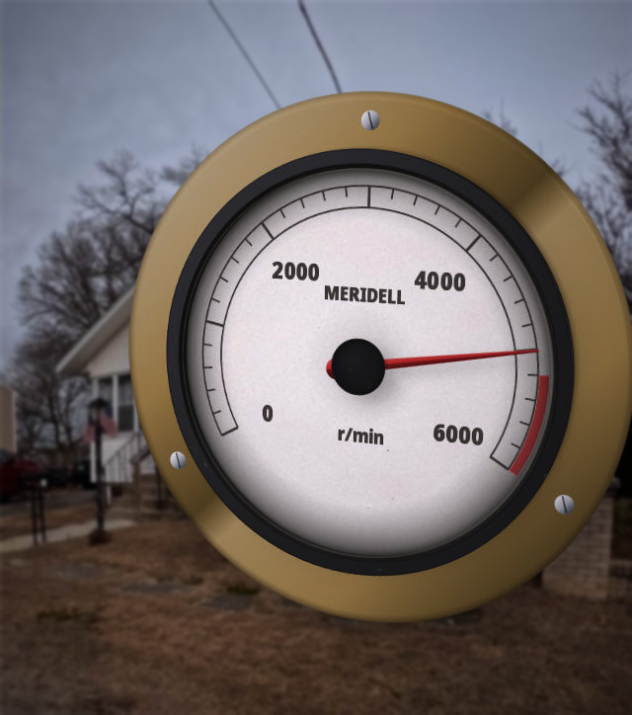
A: 5000 rpm
